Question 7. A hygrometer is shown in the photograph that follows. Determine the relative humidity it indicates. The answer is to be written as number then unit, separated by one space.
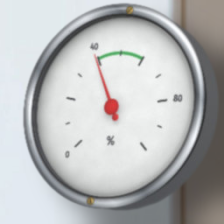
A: 40 %
